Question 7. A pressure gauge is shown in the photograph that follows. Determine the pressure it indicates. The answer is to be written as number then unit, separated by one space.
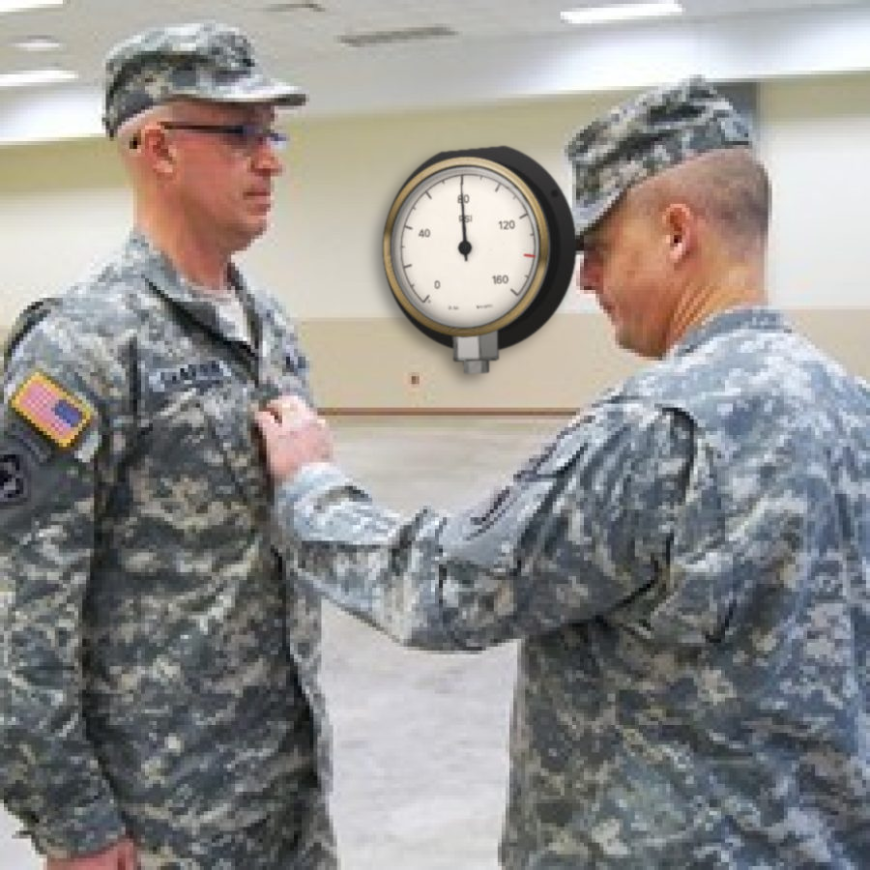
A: 80 psi
